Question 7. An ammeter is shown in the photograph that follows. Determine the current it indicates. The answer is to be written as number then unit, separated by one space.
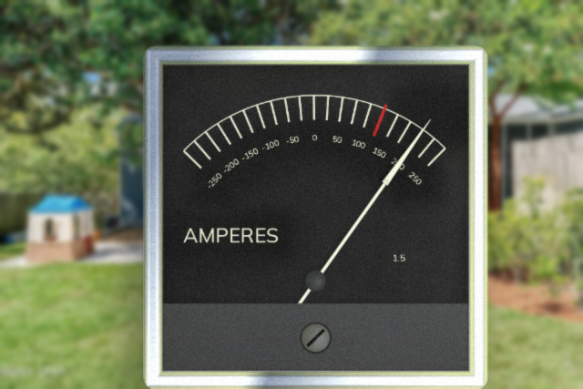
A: 200 A
